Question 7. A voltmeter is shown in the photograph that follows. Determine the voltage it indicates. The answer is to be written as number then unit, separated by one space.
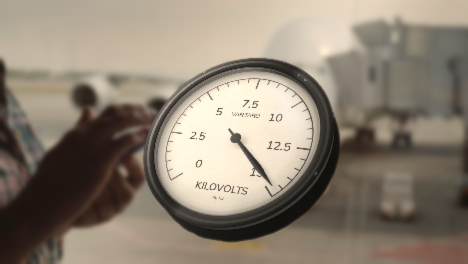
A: 14.75 kV
